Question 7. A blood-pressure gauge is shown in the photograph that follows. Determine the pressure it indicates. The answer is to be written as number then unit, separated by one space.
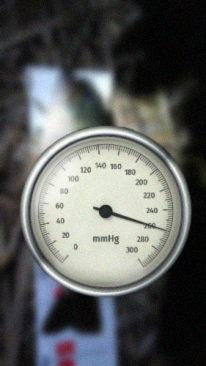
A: 260 mmHg
